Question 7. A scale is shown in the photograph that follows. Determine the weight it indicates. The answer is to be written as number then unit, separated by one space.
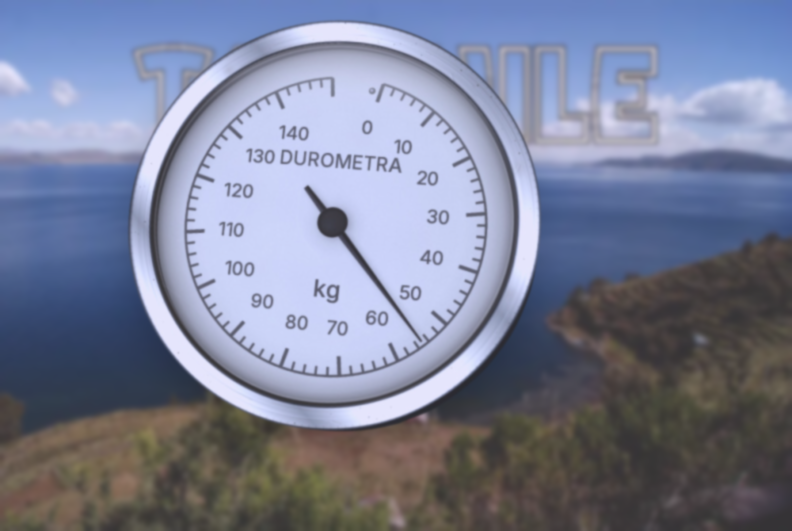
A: 55 kg
